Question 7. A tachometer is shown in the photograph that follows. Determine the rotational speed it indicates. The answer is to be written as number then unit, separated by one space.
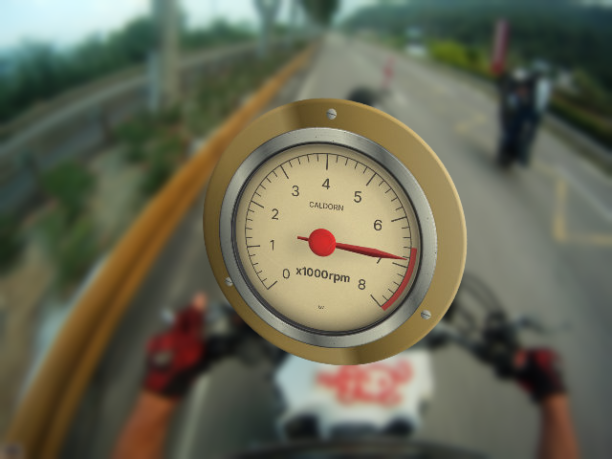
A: 6800 rpm
